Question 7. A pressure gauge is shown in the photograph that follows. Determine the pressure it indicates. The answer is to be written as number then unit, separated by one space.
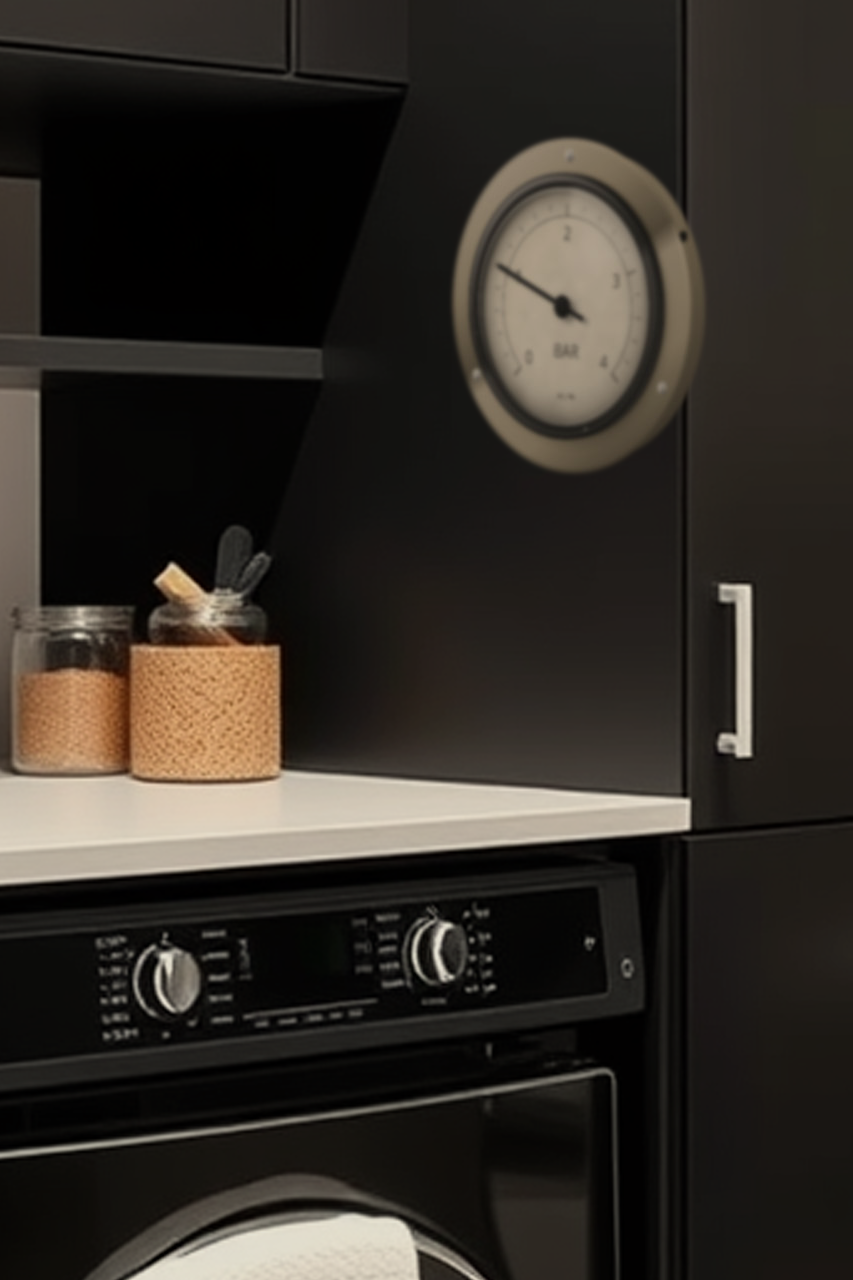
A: 1 bar
